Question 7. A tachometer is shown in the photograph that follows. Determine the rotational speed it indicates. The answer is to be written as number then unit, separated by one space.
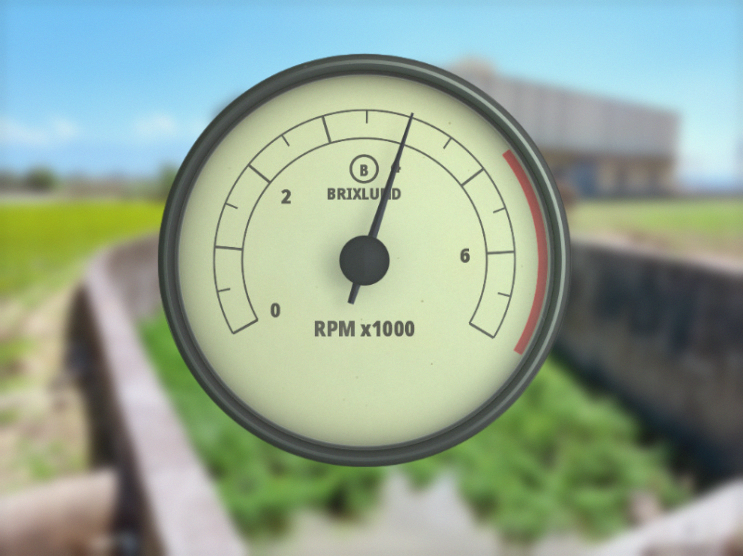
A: 4000 rpm
